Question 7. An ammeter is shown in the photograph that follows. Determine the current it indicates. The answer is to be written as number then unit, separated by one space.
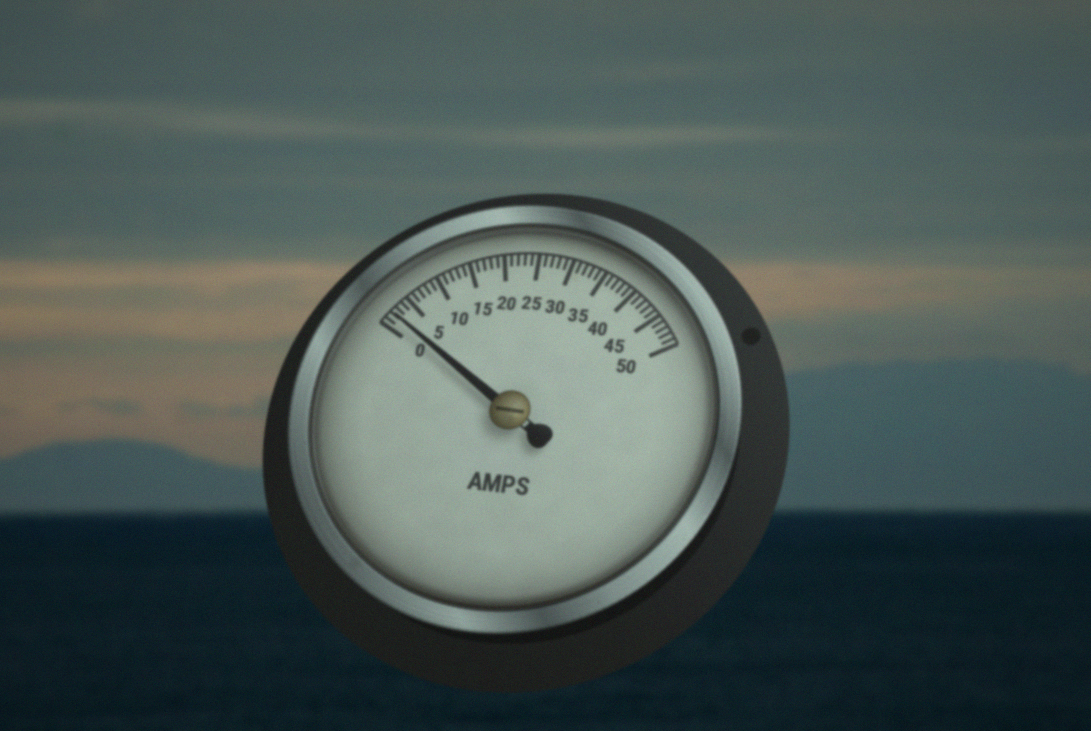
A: 2 A
